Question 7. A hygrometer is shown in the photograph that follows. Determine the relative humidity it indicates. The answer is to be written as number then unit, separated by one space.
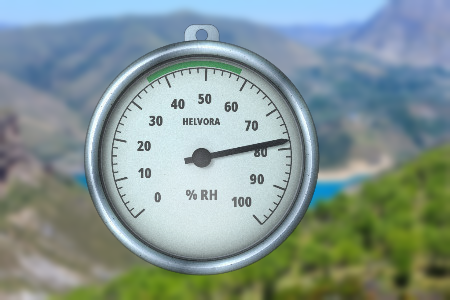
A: 78 %
